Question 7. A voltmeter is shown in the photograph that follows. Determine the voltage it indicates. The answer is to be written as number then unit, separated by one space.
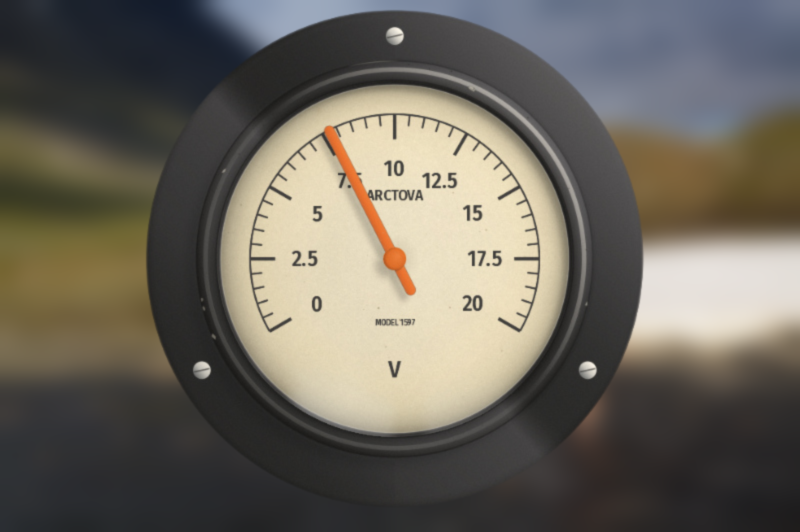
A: 7.75 V
